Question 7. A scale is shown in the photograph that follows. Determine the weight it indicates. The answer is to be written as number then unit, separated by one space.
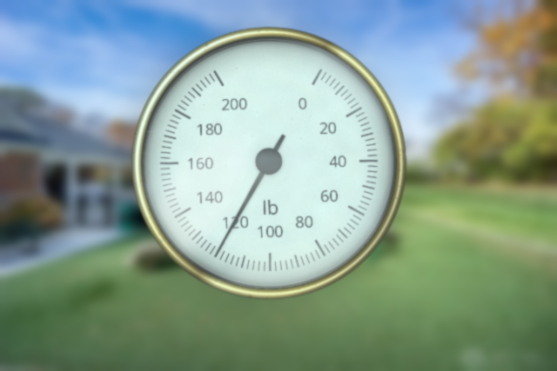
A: 120 lb
